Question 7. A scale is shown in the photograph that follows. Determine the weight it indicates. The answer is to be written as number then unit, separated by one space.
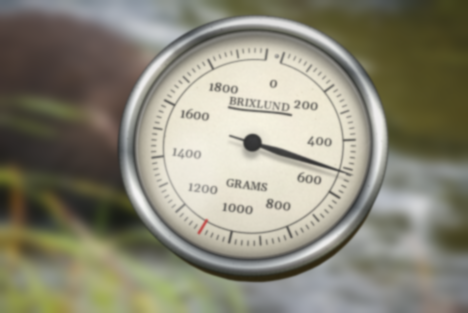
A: 520 g
